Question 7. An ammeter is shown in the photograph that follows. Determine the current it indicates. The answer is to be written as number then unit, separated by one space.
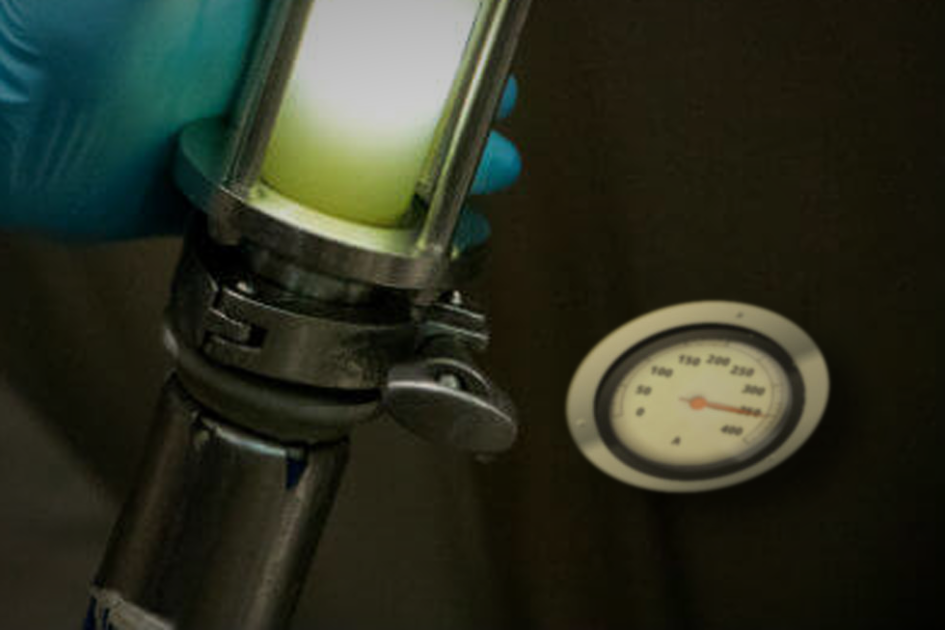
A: 350 A
